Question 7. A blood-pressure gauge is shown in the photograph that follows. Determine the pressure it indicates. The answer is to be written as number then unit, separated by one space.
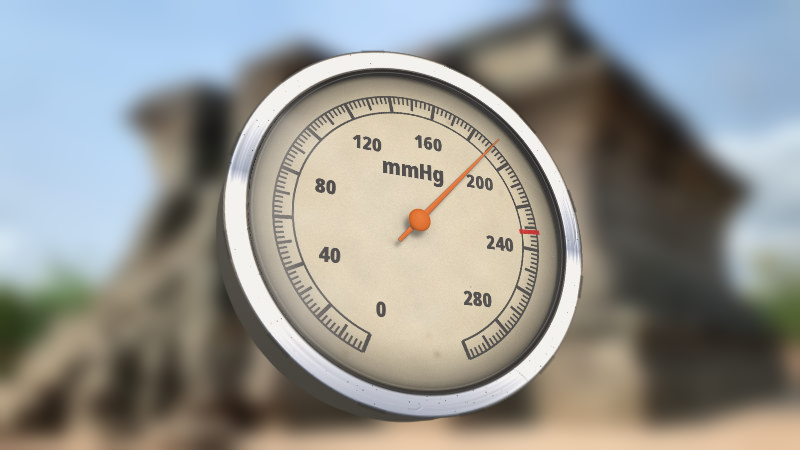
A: 190 mmHg
